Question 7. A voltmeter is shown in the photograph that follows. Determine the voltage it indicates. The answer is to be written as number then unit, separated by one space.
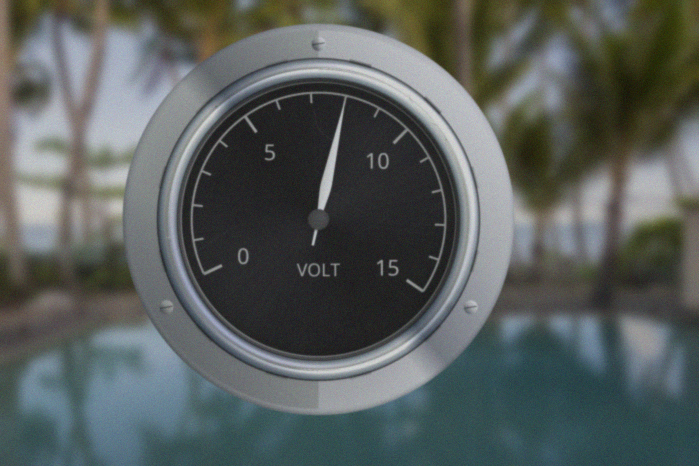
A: 8 V
